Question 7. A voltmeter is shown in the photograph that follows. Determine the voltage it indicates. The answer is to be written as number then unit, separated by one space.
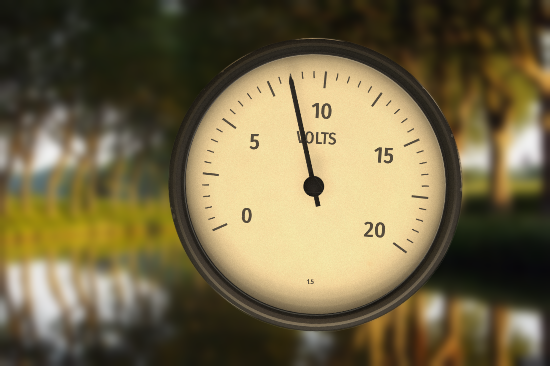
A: 8.5 V
